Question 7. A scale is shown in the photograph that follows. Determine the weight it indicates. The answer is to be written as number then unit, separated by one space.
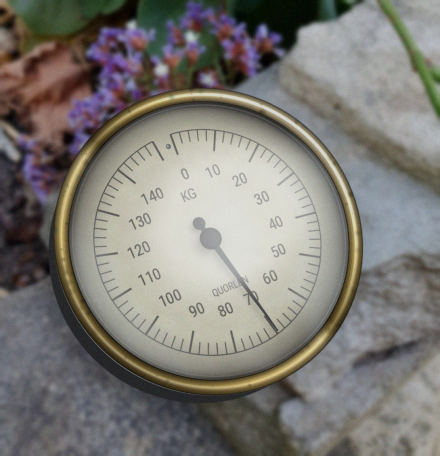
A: 70 kg
